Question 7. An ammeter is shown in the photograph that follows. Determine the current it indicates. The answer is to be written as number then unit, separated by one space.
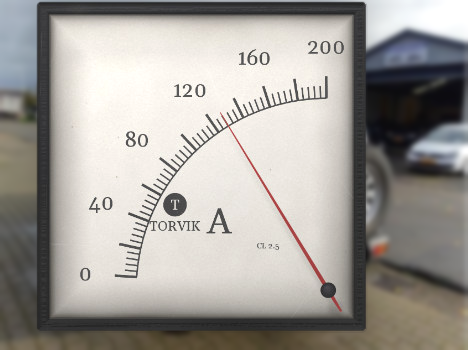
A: 128 A
